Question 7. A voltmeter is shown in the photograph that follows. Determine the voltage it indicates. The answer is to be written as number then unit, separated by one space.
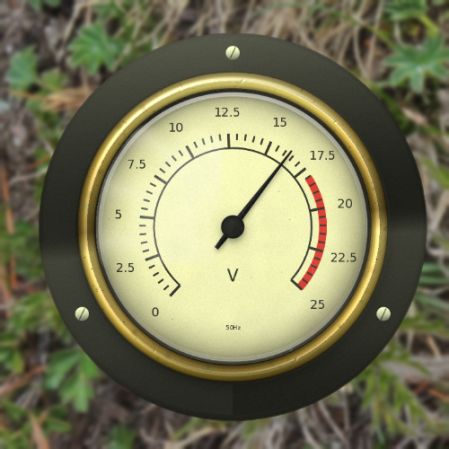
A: 16.25 V
